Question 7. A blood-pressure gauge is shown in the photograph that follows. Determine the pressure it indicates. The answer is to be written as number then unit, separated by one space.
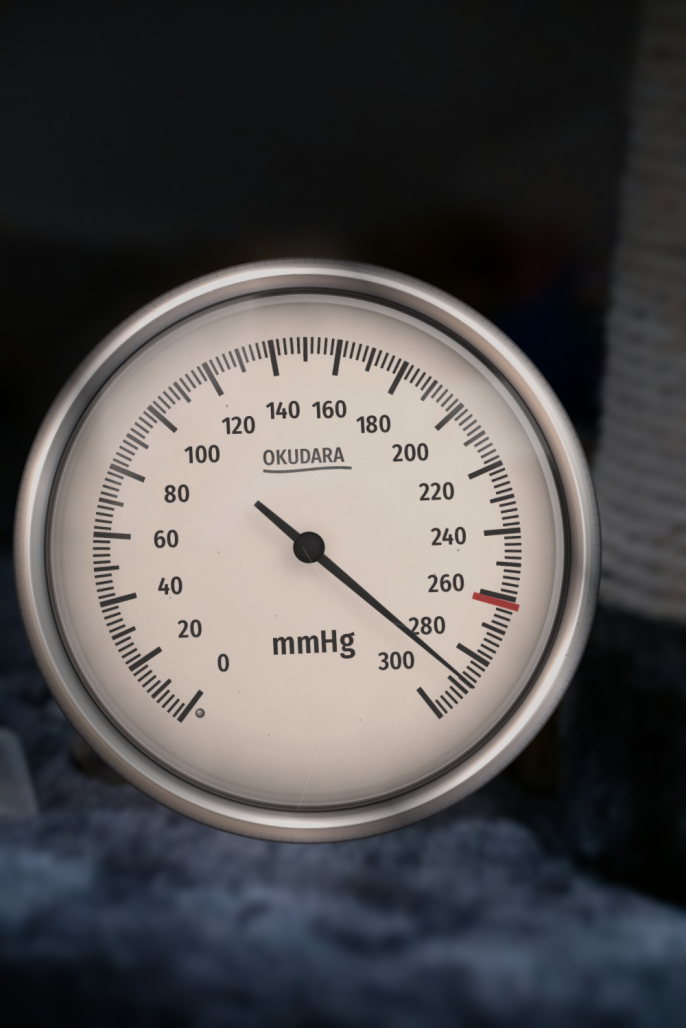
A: 288 mmHg
